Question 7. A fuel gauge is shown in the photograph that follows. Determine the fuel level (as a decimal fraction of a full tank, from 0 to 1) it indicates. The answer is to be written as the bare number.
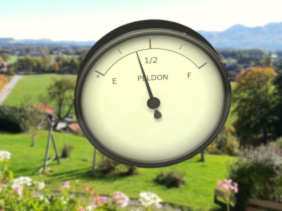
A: 0.375
